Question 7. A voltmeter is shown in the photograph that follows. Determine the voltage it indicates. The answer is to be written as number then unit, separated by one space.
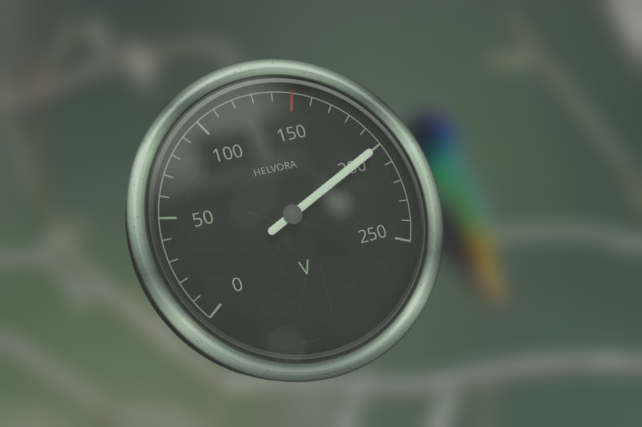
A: 200 V
